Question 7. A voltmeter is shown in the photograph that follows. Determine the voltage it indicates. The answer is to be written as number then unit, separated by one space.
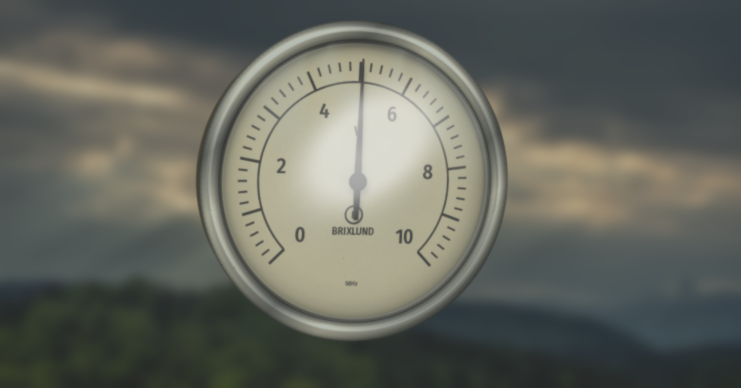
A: 5 V
